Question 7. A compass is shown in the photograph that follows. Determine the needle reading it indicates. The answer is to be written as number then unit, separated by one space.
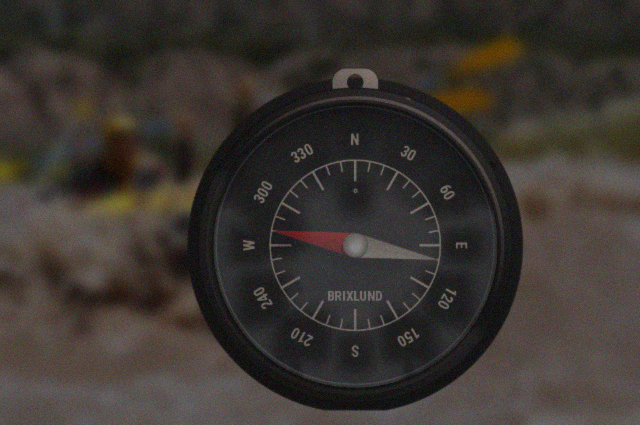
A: 280 °
